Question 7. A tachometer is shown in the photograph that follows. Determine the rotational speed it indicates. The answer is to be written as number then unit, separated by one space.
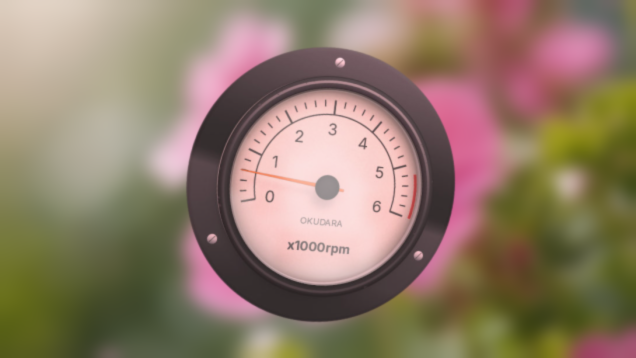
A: 600 rpm
